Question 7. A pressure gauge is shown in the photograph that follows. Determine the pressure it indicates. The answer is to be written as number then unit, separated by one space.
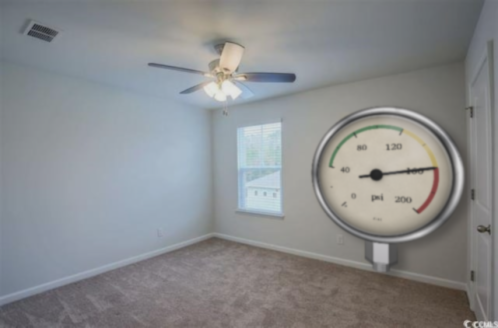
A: 160 psi
